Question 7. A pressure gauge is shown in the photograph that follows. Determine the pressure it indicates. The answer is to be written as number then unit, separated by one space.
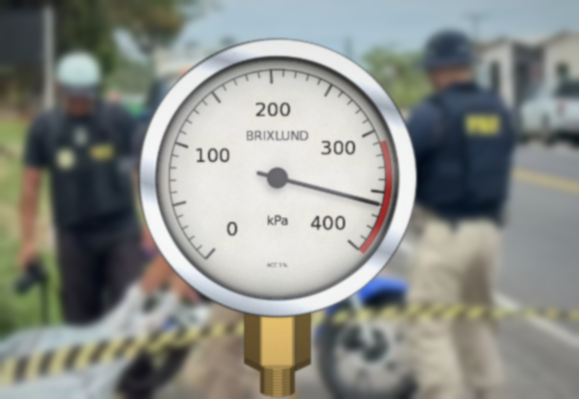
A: 360 kPa
